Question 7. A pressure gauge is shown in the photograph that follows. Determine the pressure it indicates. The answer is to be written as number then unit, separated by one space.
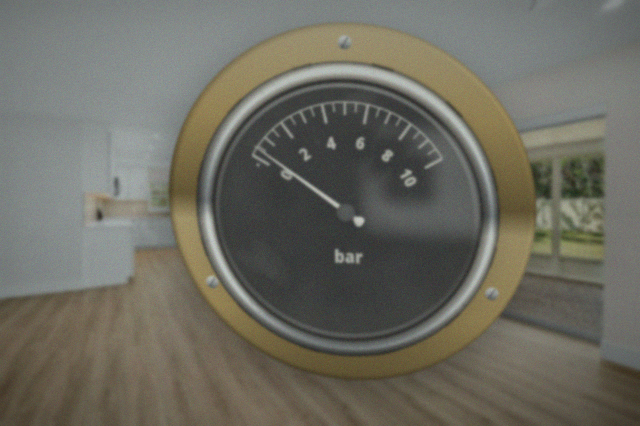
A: 0.5 bar
